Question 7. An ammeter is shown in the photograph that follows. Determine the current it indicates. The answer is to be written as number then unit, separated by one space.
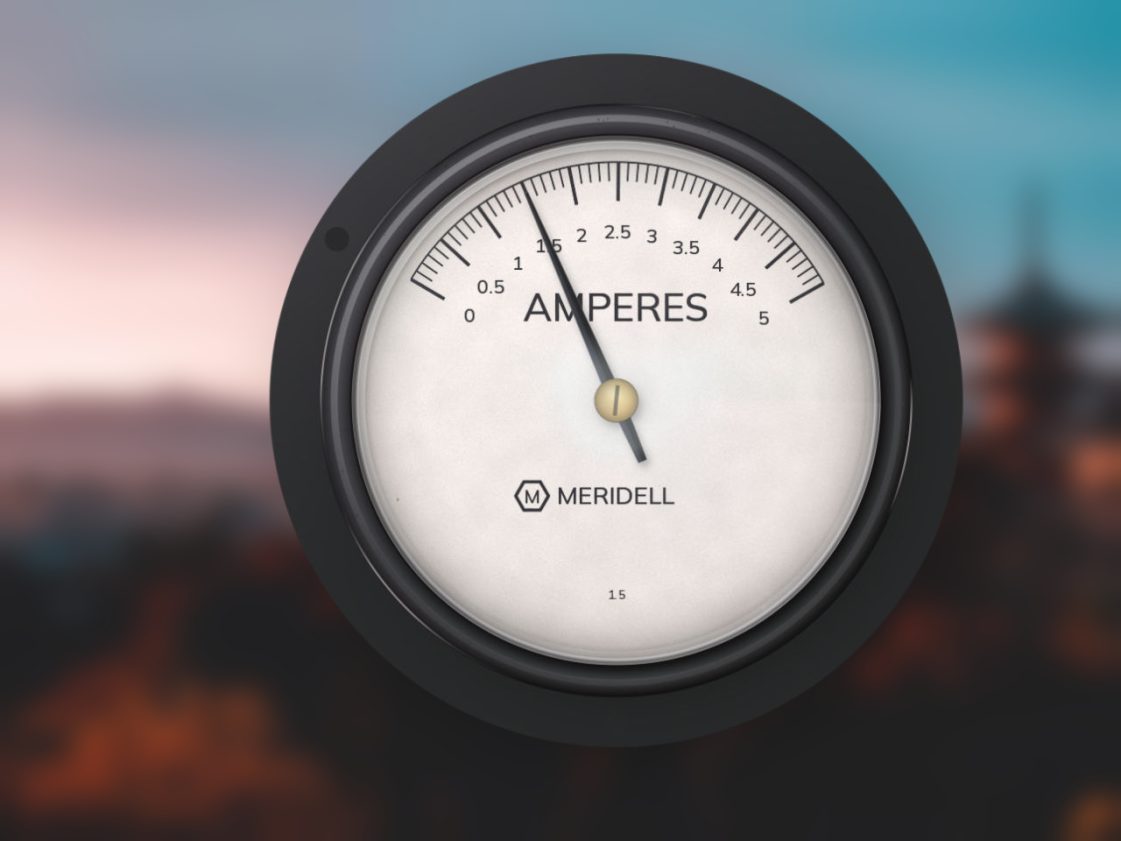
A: 1.5 A
